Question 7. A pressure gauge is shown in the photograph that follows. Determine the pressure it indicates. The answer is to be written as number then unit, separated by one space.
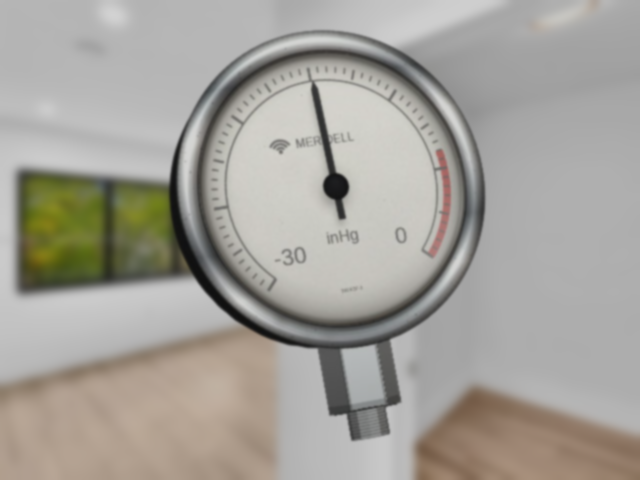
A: -15 inHg
